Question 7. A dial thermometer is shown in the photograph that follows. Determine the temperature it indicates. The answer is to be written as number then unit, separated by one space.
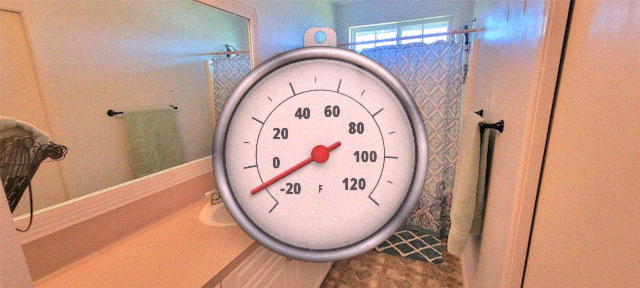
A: -10 °F
